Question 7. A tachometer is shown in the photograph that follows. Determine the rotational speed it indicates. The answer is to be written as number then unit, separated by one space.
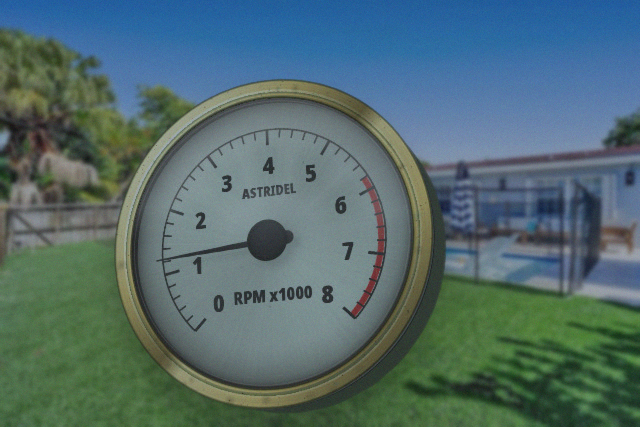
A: 1200 rpm
